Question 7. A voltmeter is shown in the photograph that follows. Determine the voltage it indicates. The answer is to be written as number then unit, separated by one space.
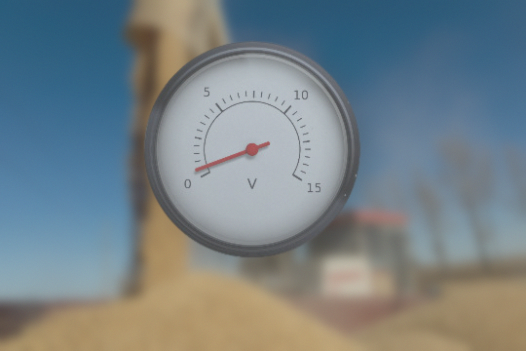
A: 0.5 V
